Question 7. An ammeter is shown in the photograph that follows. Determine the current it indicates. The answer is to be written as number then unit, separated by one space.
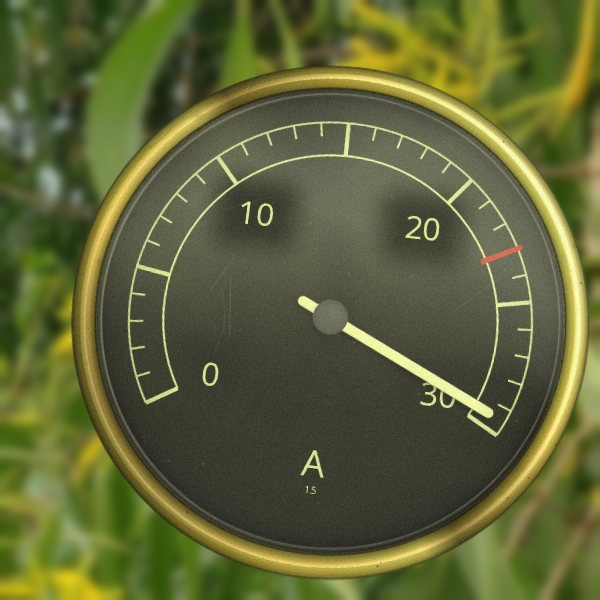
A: 29.5 A
